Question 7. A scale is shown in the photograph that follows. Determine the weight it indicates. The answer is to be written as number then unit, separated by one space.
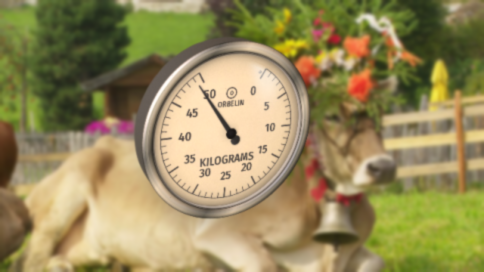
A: 49 kg
